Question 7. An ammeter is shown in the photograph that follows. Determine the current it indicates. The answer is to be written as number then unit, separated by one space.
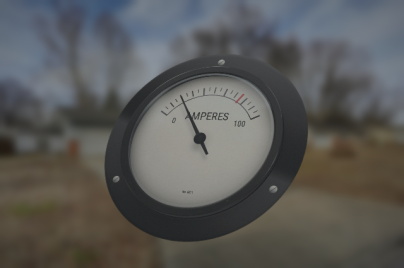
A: 20 A
